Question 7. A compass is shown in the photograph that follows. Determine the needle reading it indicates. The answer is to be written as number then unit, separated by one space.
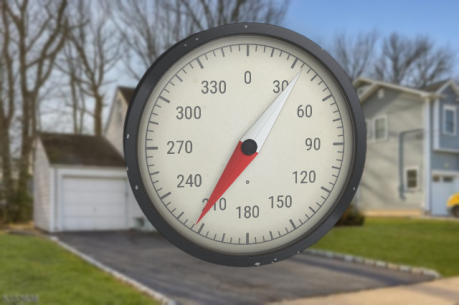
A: 215 °
